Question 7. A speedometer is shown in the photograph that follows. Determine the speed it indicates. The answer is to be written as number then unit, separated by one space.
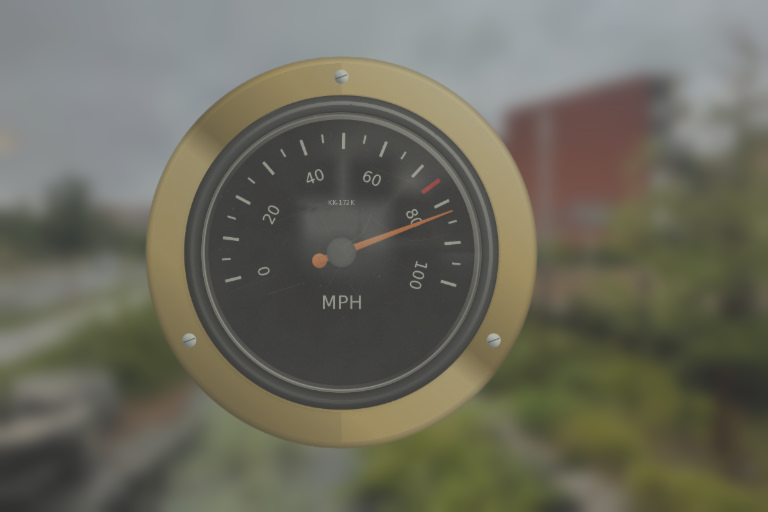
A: 82.5 mph
